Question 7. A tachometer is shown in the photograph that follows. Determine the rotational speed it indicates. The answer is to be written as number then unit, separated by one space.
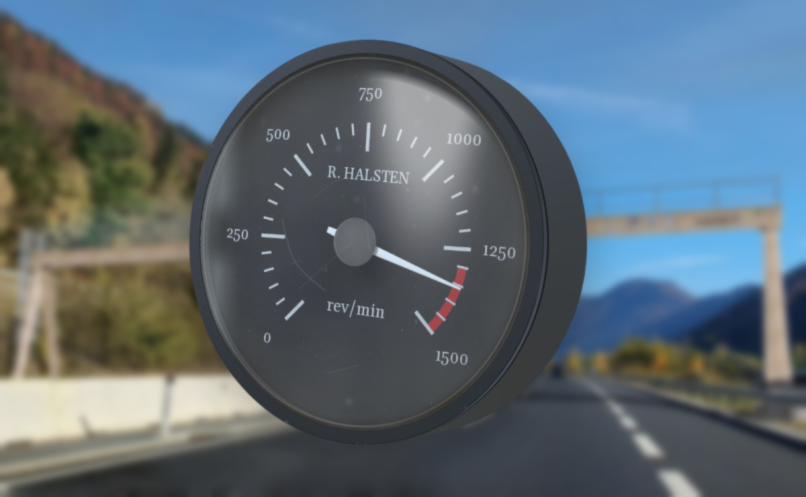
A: 1350 rpm
